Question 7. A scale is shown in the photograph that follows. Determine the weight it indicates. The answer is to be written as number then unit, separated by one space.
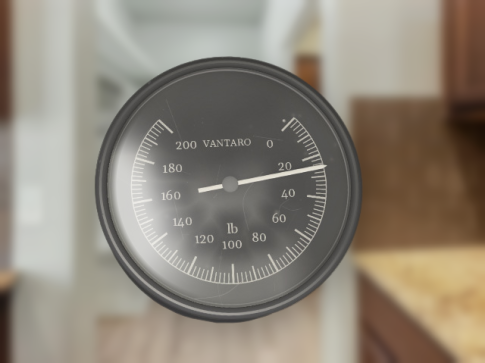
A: 26 lb
